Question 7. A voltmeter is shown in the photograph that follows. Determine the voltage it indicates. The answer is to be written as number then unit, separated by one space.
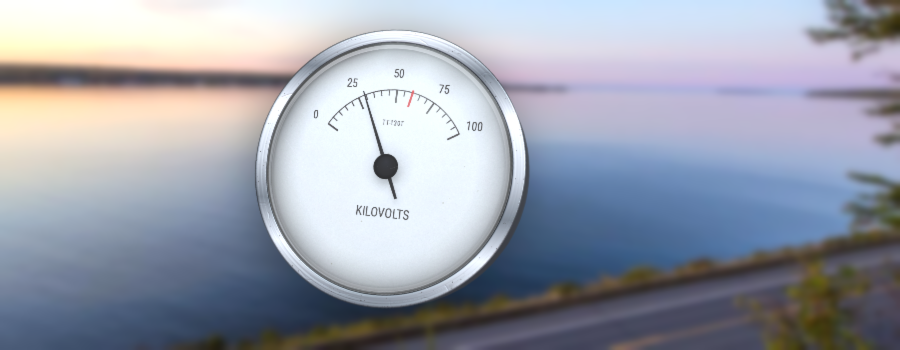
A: 30 kV
